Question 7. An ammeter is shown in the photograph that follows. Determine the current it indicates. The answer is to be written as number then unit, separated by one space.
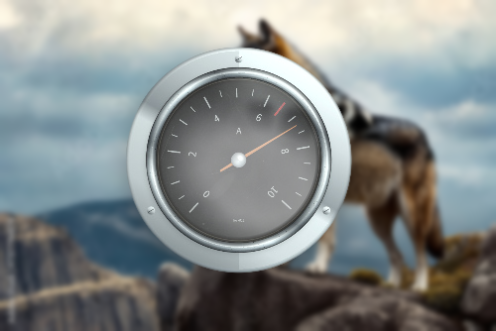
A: 7.25 A
